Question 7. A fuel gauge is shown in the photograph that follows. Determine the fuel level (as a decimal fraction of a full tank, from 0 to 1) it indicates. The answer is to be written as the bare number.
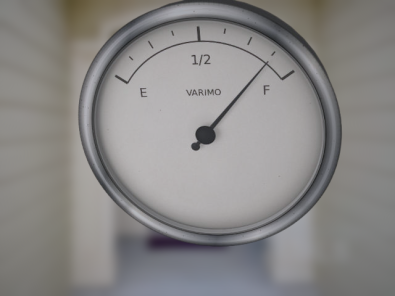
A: 0.875
